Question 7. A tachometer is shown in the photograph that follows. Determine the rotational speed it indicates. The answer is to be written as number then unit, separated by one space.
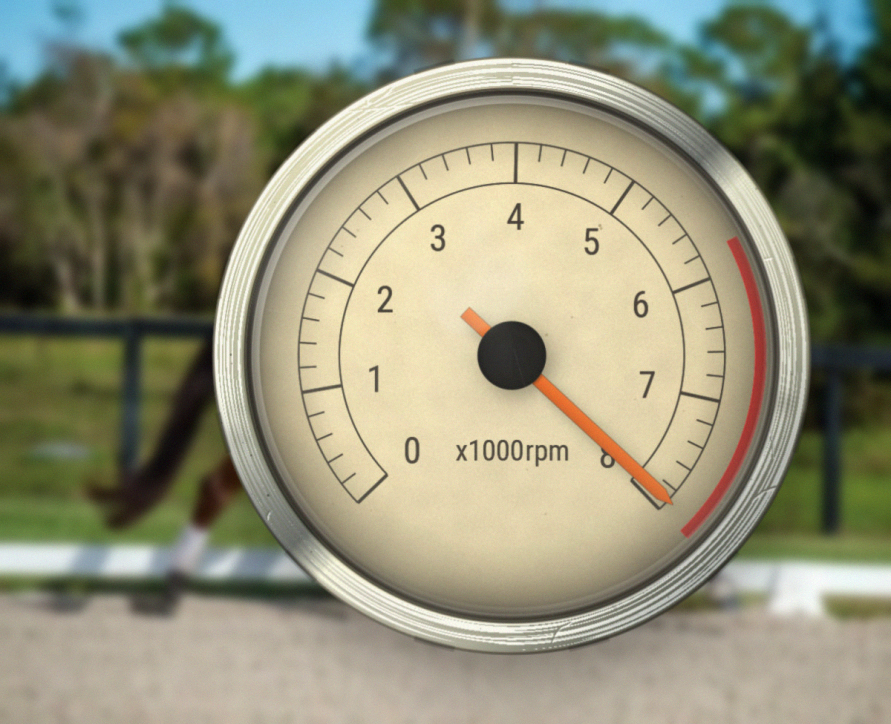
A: 7900 rpm
